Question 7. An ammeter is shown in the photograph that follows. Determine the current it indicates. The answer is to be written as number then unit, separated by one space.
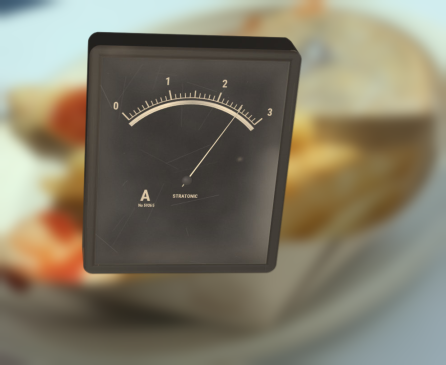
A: 2.5 A
